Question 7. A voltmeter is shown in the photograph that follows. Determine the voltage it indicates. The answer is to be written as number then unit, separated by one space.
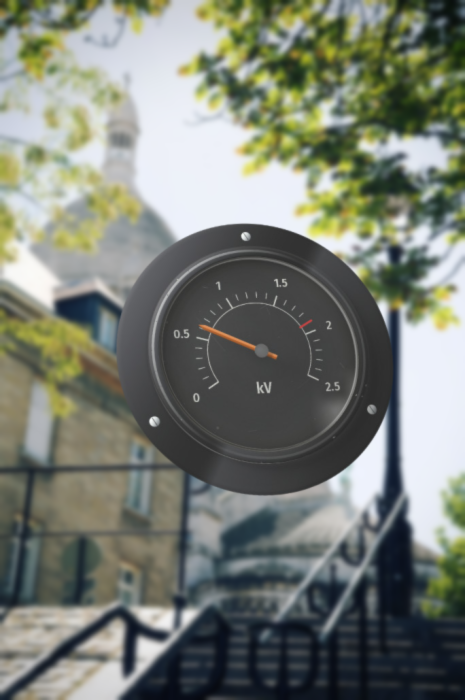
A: 0.6 kV
